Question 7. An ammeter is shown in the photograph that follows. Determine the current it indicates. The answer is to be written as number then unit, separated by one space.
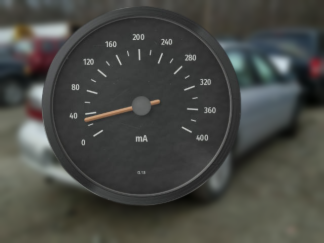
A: 30 mA
